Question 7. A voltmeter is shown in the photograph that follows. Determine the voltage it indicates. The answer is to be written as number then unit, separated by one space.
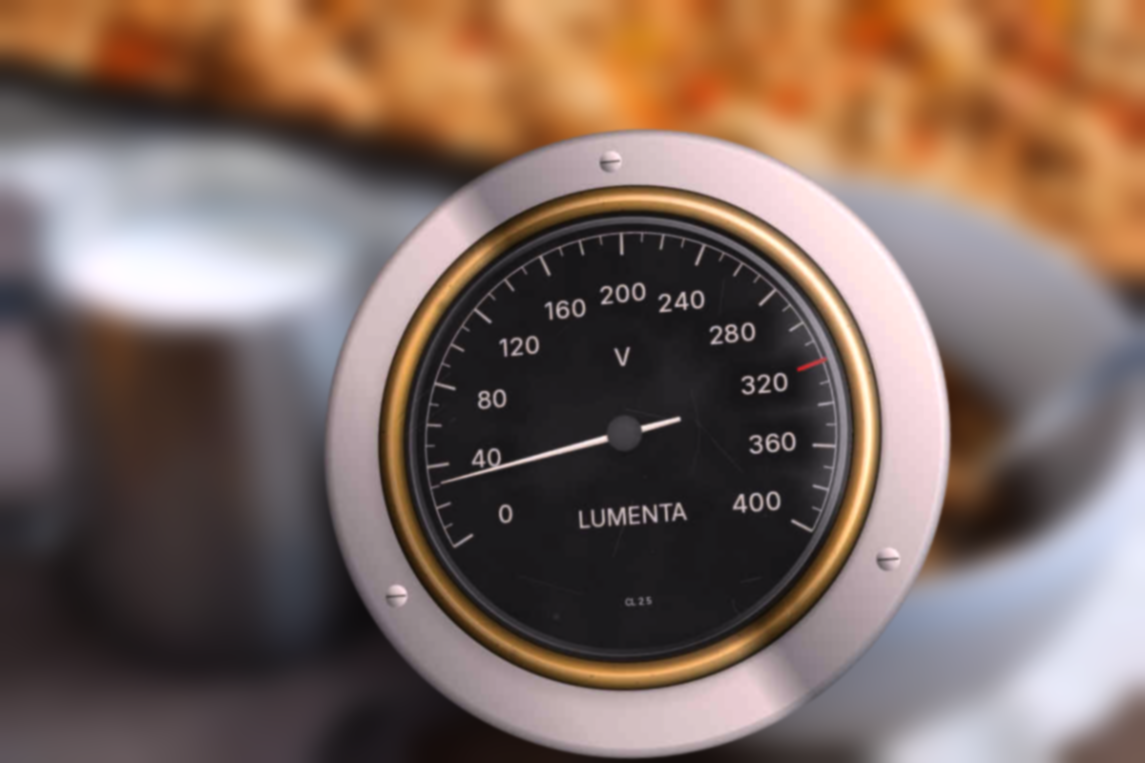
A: 30 V
